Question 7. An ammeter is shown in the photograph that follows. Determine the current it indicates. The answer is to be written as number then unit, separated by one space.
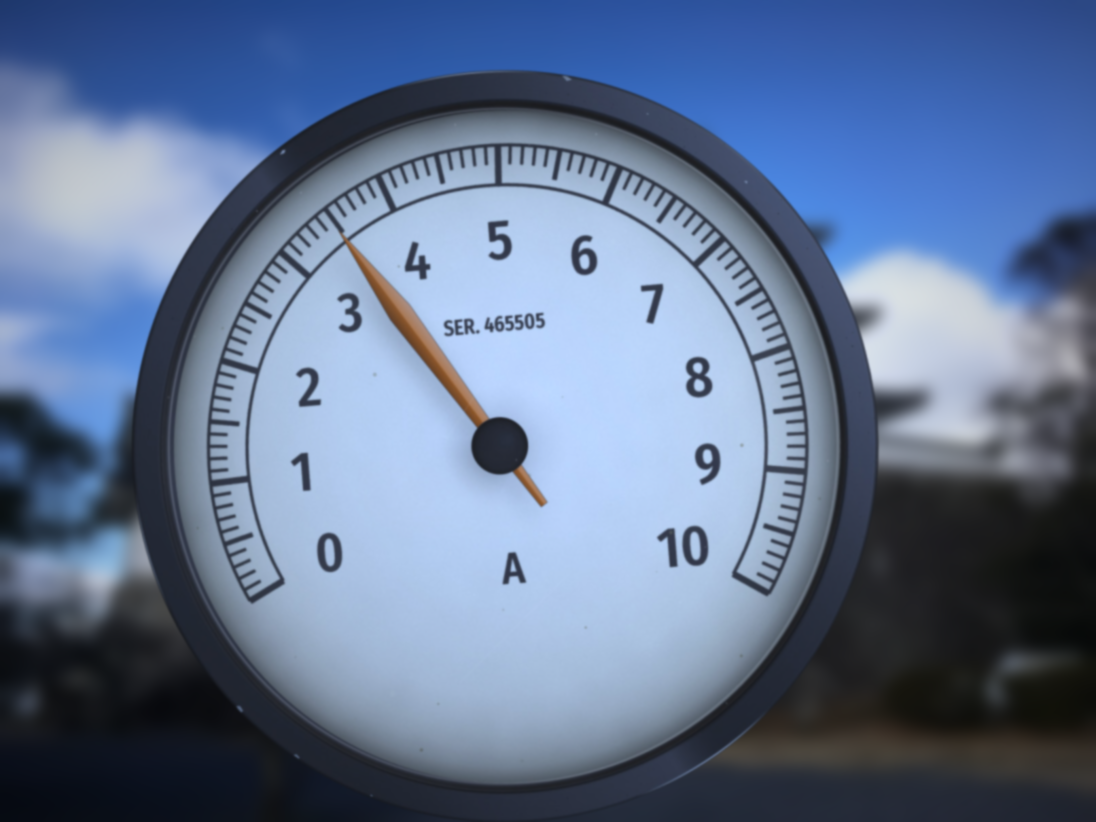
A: 3.5 A
